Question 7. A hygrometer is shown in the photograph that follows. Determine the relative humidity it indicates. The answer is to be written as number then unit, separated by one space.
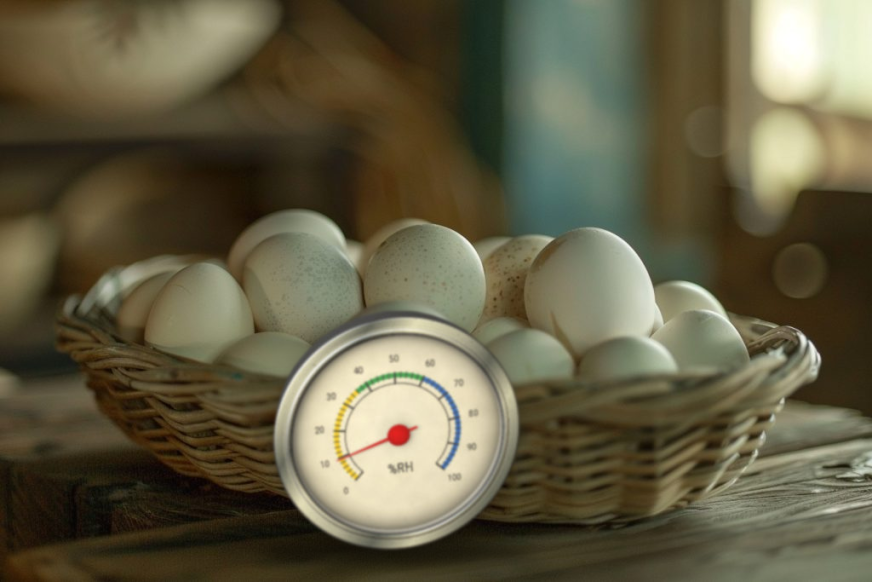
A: 10 %
